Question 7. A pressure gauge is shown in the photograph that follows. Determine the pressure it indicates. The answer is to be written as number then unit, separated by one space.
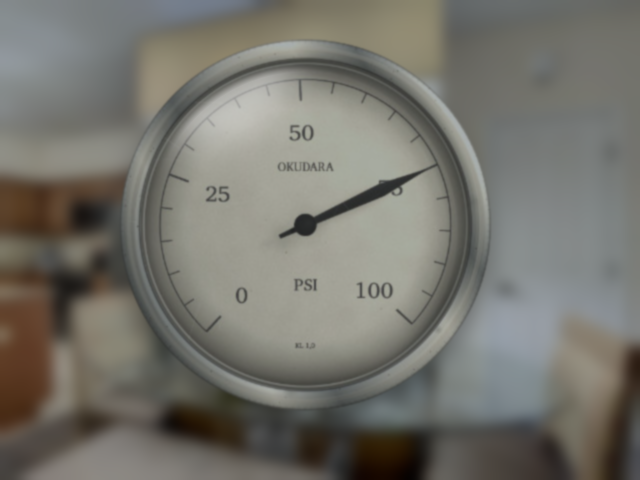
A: 75 psi
